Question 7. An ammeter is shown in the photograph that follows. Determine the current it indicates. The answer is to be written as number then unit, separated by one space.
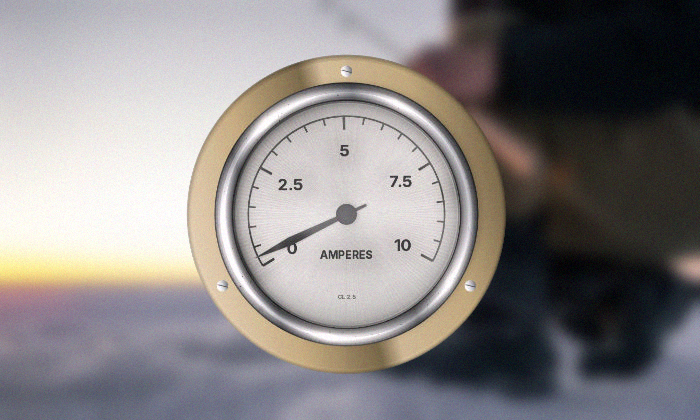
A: 0.25 A
